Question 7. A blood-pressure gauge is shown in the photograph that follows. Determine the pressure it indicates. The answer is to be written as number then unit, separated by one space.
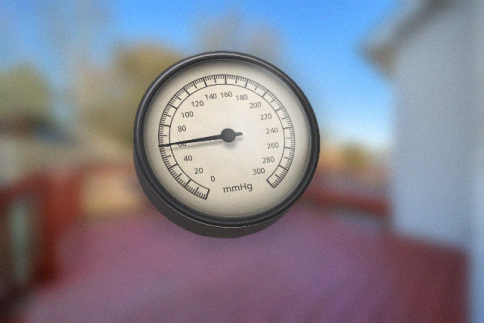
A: 60 mmHg
